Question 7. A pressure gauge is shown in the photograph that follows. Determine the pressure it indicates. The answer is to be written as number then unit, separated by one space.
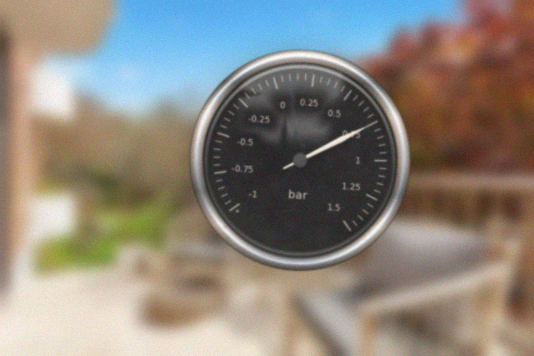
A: 0.75 bar
